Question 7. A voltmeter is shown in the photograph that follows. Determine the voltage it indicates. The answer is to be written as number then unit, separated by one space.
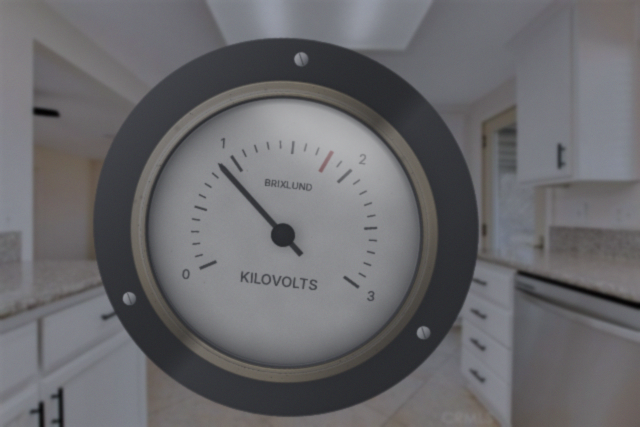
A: 0.9 kV
